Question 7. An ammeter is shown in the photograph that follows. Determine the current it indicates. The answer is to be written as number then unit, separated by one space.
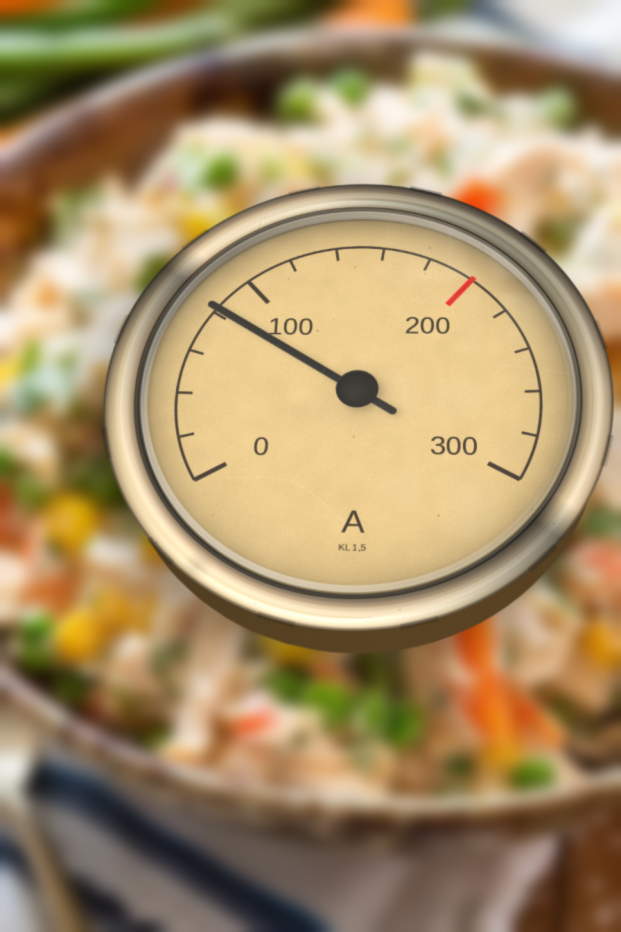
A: 80 A
